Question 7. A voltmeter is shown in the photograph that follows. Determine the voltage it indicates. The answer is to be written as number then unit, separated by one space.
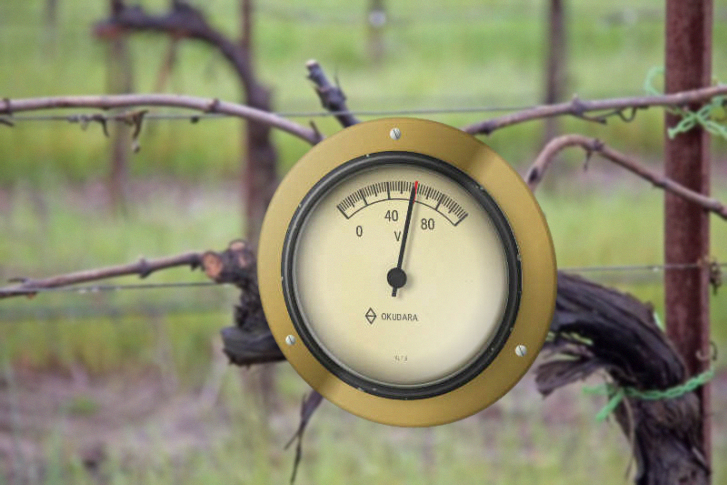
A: 60 V
